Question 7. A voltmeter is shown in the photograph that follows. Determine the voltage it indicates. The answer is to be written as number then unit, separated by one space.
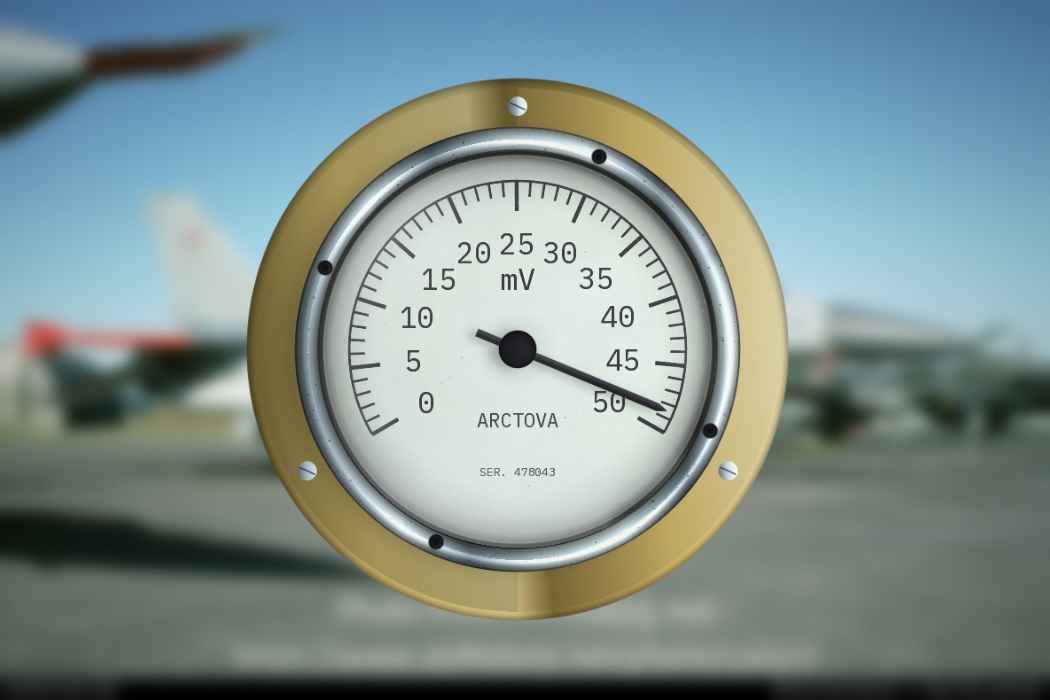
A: 48.5 mV
